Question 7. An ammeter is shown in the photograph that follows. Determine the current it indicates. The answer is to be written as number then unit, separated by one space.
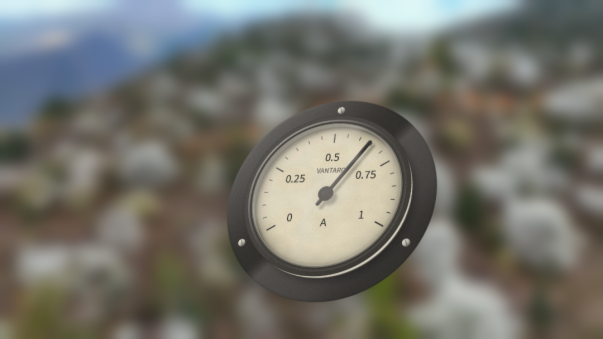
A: 0.65 A
